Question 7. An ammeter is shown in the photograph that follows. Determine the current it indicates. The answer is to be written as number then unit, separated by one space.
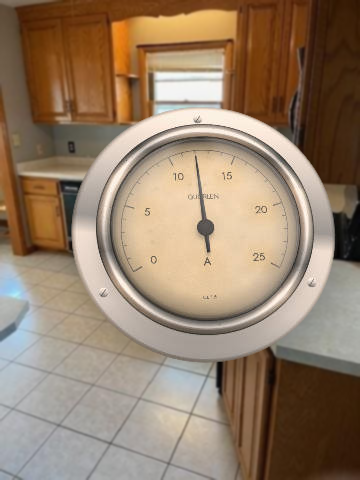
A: 12 A
